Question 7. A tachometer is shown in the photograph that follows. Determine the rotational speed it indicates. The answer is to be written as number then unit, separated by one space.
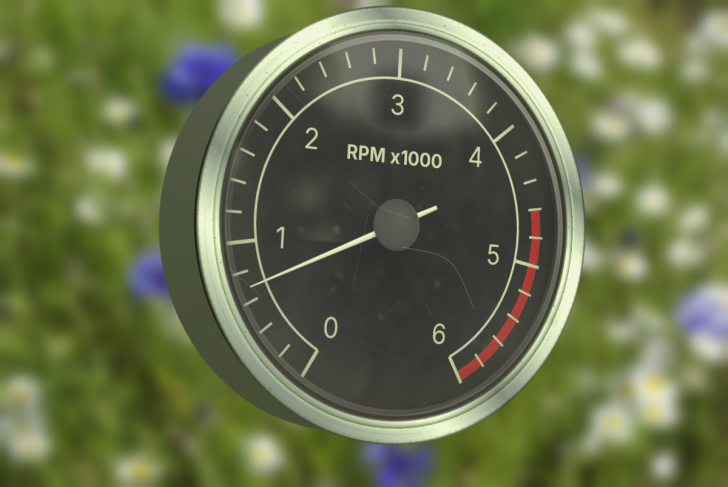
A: 700 rpm
